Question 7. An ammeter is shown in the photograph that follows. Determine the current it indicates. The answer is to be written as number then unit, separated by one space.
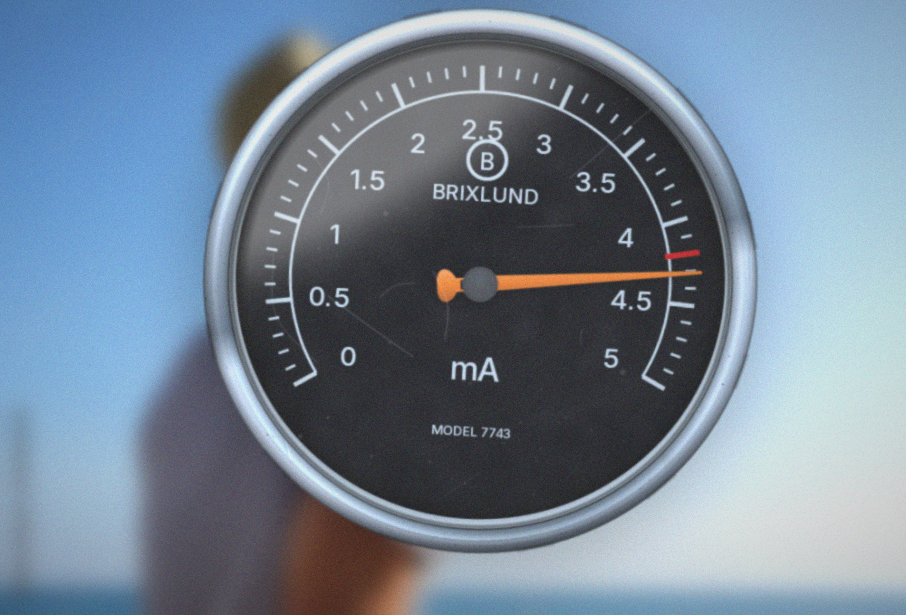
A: 4.3 mA
